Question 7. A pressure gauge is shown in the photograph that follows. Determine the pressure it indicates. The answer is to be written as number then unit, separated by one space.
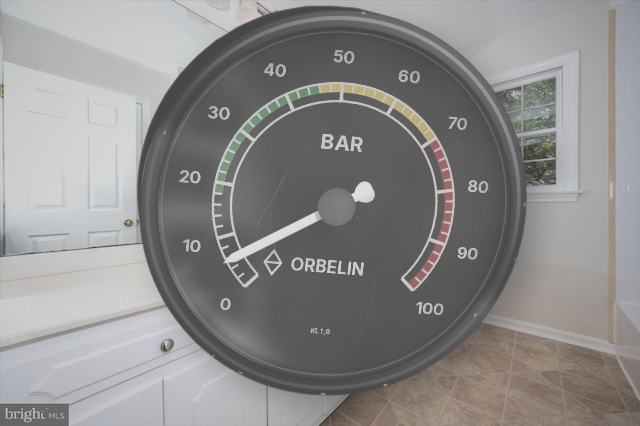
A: 6 bar
